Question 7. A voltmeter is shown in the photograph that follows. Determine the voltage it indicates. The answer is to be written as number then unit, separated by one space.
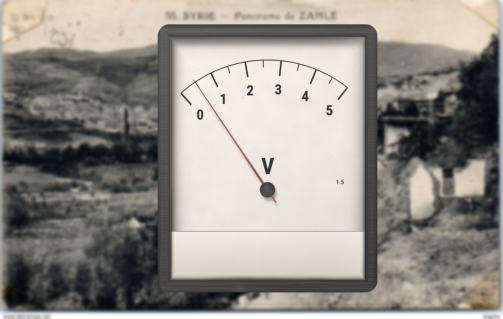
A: 0.5 V
